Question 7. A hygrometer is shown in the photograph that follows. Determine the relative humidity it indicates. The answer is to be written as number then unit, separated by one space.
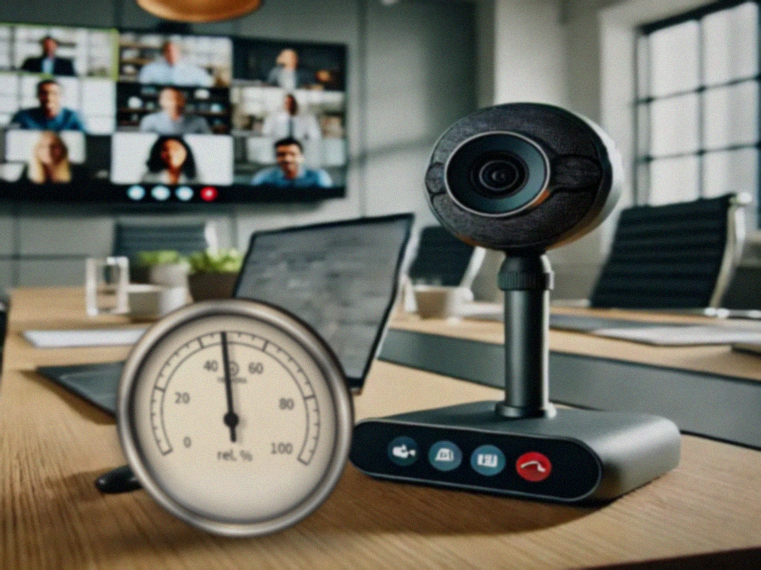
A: 48 %
